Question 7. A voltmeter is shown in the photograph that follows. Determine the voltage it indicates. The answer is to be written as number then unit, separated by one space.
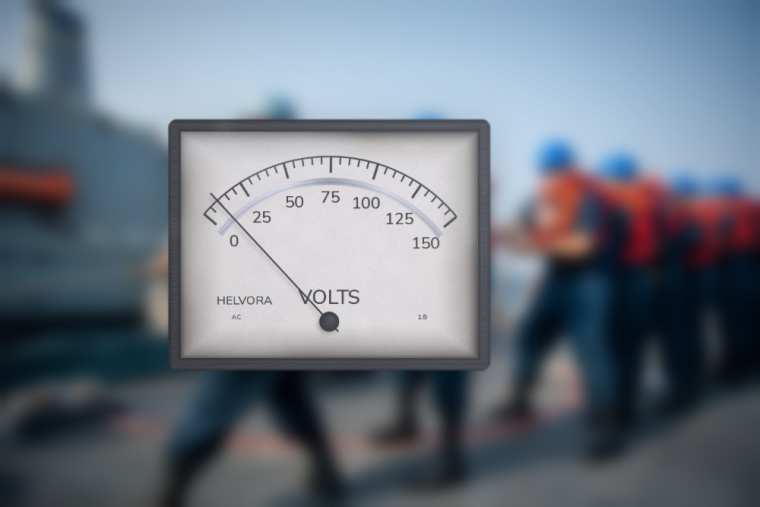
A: 10 V
